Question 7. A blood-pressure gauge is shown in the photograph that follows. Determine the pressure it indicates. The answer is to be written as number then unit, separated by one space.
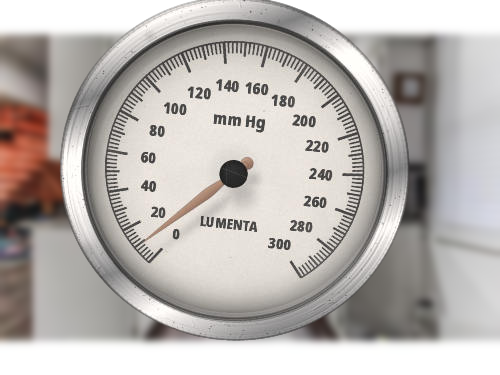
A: 10 mmHg
